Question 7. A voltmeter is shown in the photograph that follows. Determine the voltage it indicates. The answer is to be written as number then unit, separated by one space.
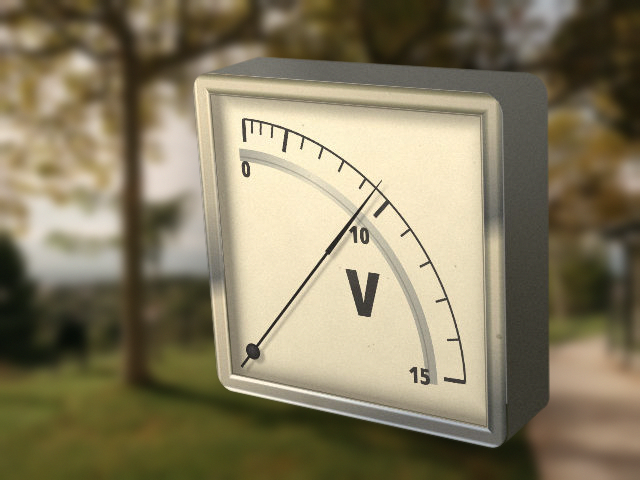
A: 9.5 V
